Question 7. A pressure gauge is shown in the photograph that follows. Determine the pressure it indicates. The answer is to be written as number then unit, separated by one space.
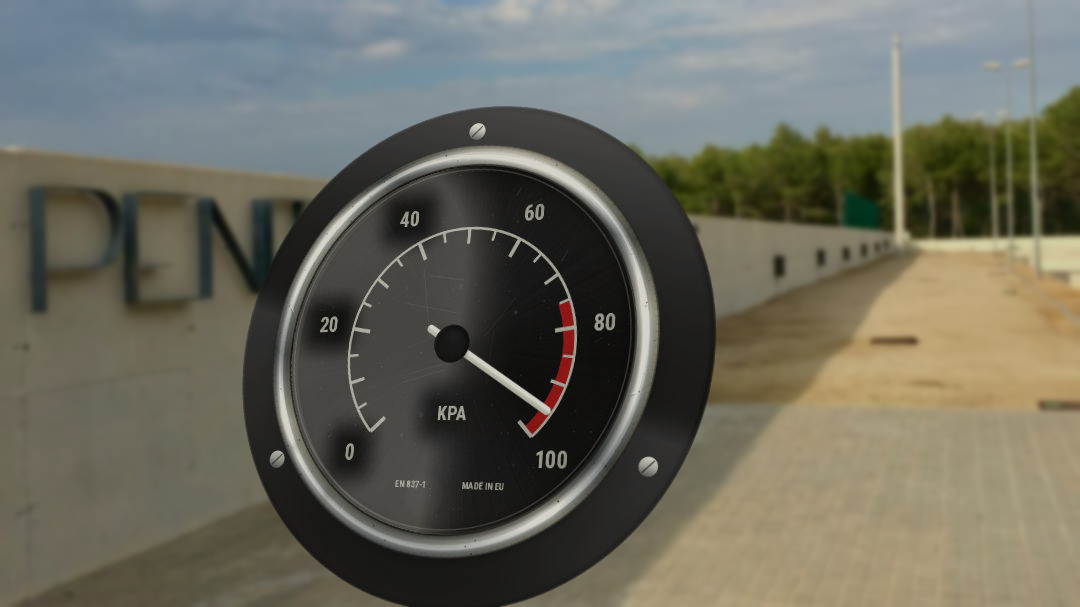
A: 95 kPa
